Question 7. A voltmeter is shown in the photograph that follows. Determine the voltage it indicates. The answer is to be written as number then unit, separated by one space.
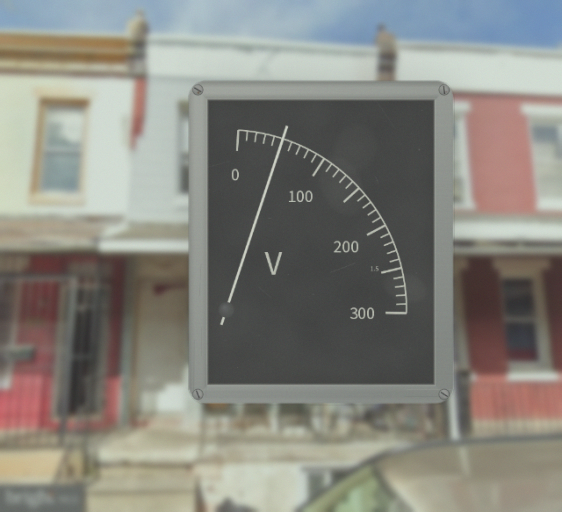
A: 50 V
